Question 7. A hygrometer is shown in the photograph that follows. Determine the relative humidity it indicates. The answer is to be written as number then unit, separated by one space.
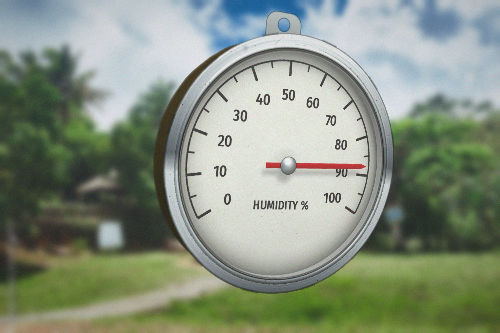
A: 87.5 %
